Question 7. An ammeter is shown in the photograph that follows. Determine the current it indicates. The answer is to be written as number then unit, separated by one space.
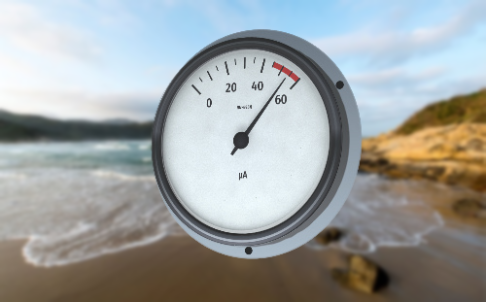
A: 55 µA
